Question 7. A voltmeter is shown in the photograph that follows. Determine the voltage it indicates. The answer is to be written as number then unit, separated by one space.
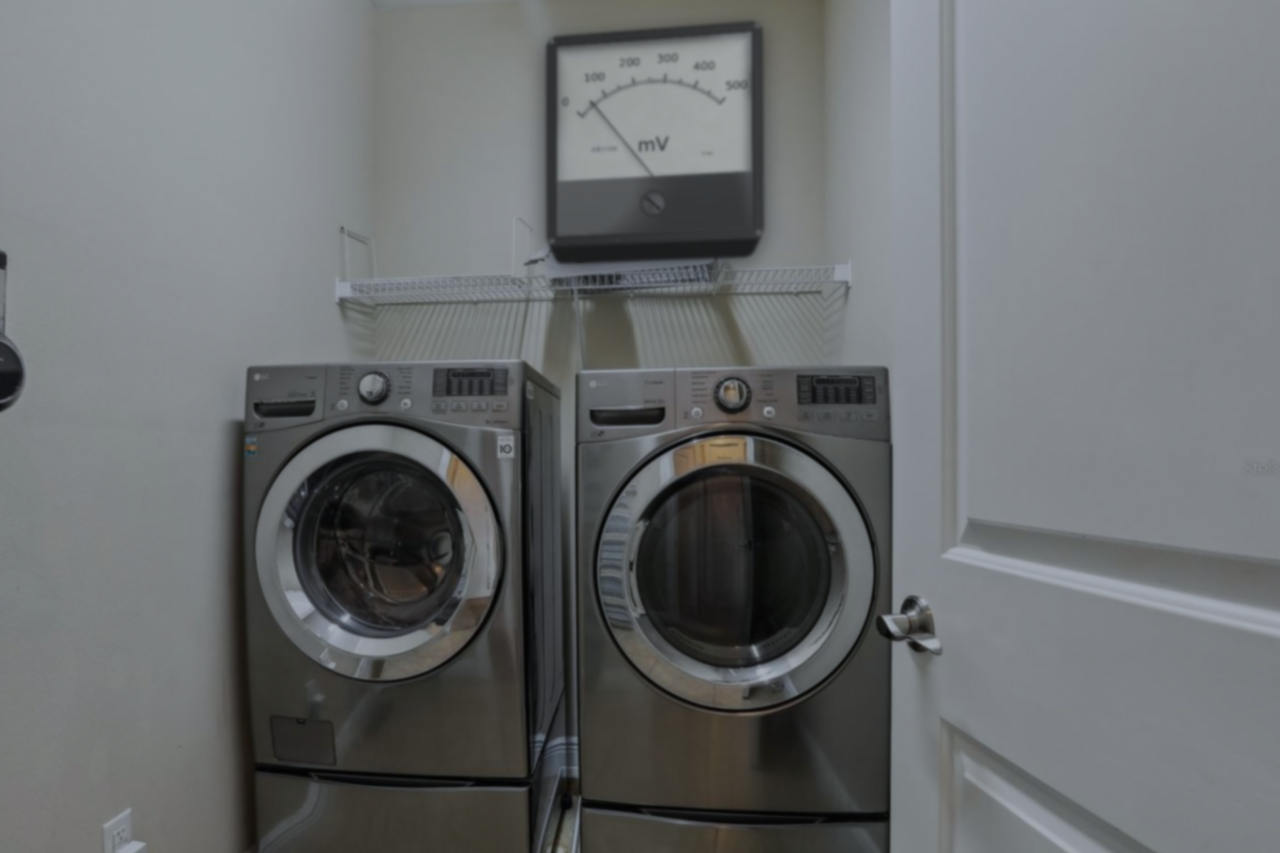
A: 50 mV
